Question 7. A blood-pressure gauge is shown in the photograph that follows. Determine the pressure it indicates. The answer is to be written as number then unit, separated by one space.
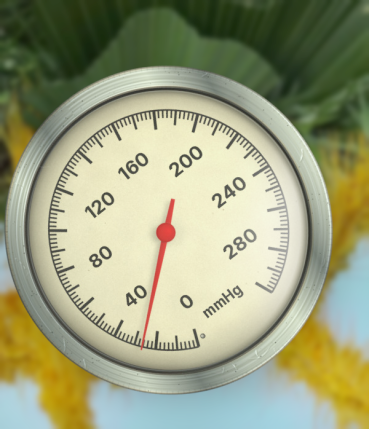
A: 26 mmHg
